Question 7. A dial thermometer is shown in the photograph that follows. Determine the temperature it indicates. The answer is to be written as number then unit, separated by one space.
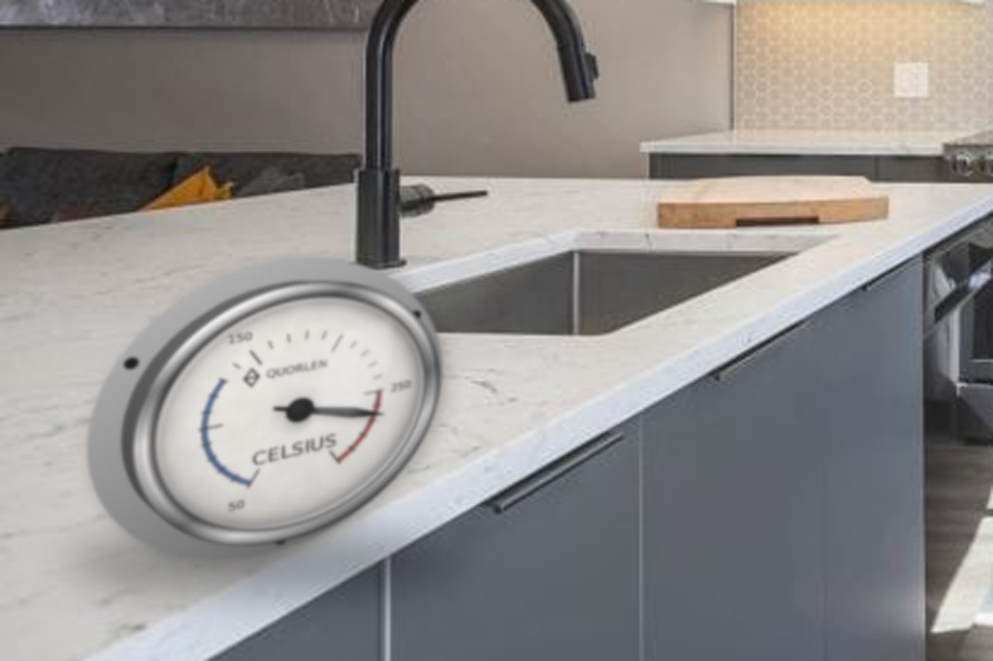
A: 265 °C
